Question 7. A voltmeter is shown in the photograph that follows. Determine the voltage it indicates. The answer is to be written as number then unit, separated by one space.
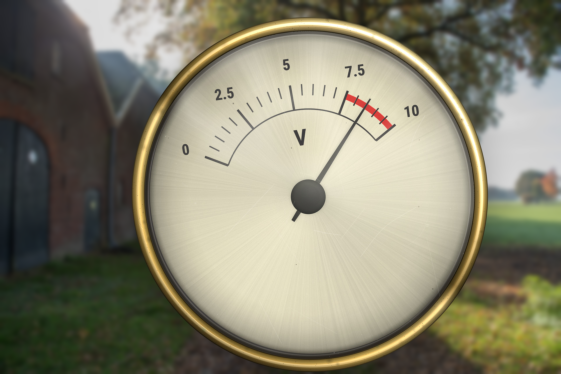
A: 8.5 V
